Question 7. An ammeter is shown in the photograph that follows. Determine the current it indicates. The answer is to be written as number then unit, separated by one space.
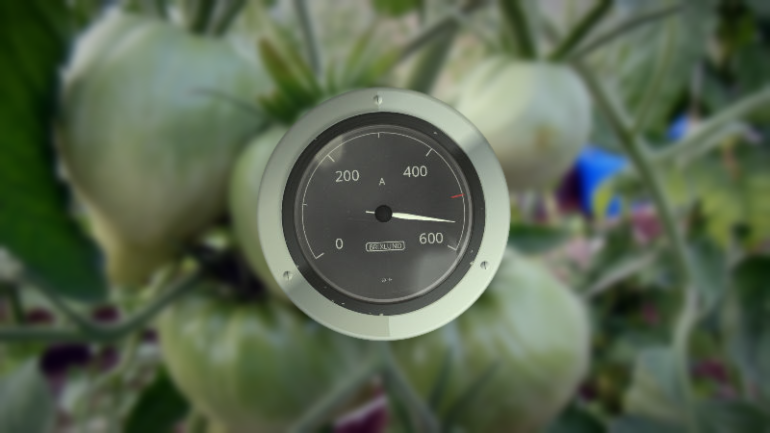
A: 550 A
